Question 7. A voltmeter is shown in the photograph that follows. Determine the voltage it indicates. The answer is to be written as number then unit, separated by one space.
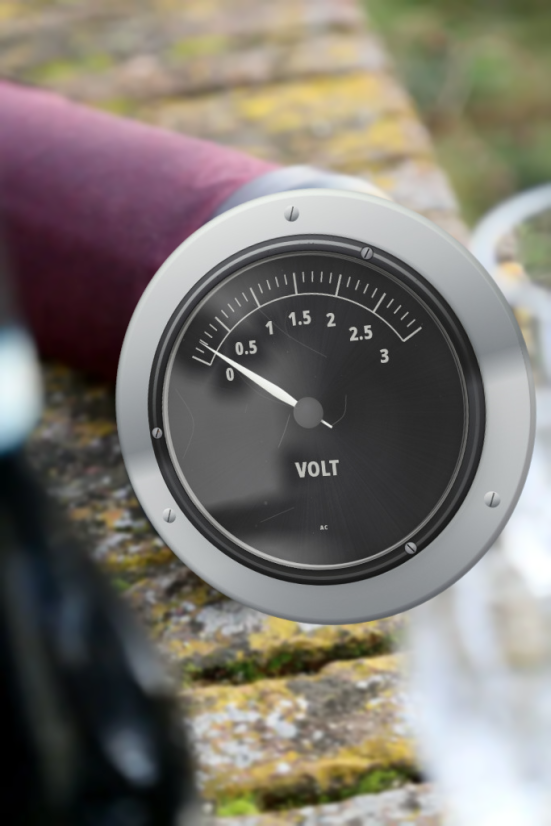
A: 0.2 V
